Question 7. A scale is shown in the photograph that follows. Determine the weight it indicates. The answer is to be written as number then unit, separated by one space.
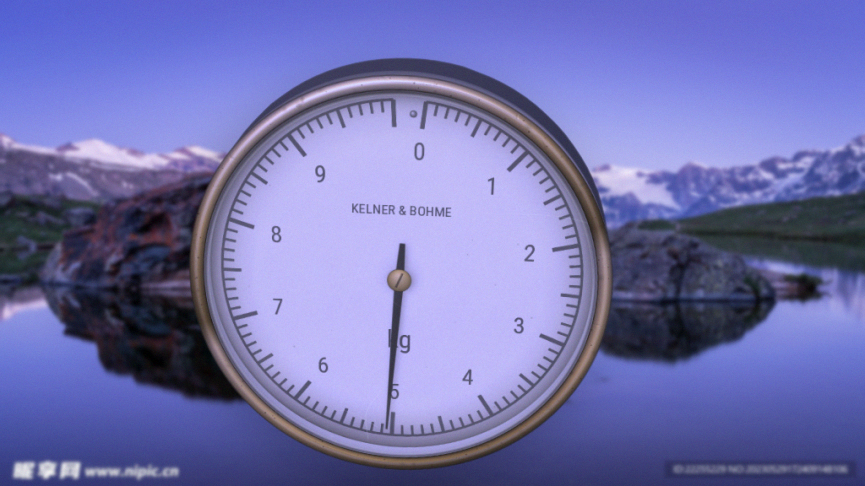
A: 5.05 kg
